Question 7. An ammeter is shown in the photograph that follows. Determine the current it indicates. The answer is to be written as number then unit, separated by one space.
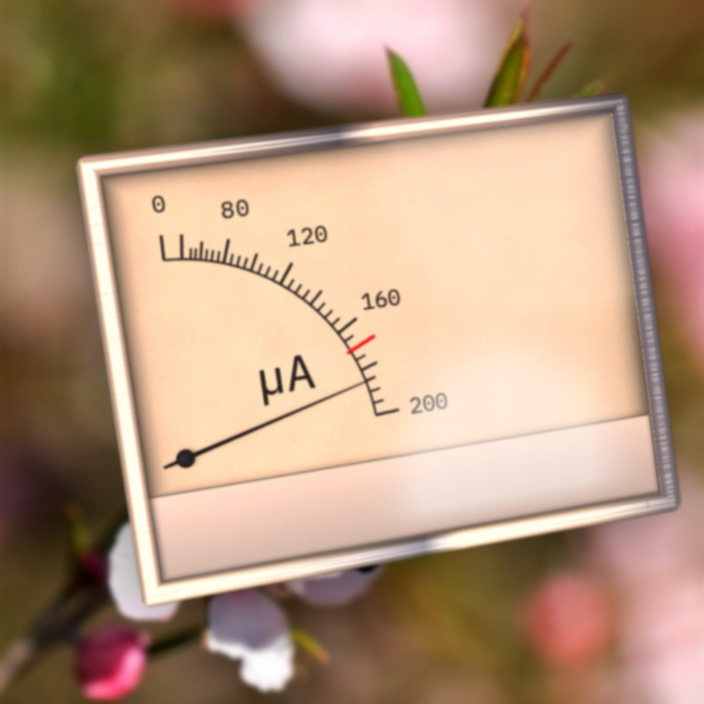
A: 185 µA
